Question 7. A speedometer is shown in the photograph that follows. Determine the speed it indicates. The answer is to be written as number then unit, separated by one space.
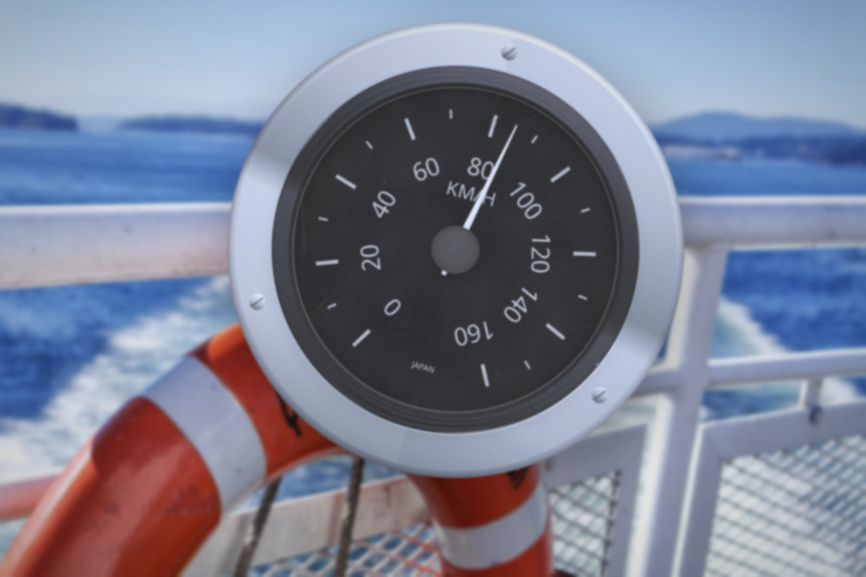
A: 85 km/h
